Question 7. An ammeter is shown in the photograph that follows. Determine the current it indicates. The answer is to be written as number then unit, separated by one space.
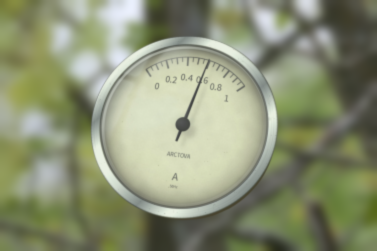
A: 0.6 A
